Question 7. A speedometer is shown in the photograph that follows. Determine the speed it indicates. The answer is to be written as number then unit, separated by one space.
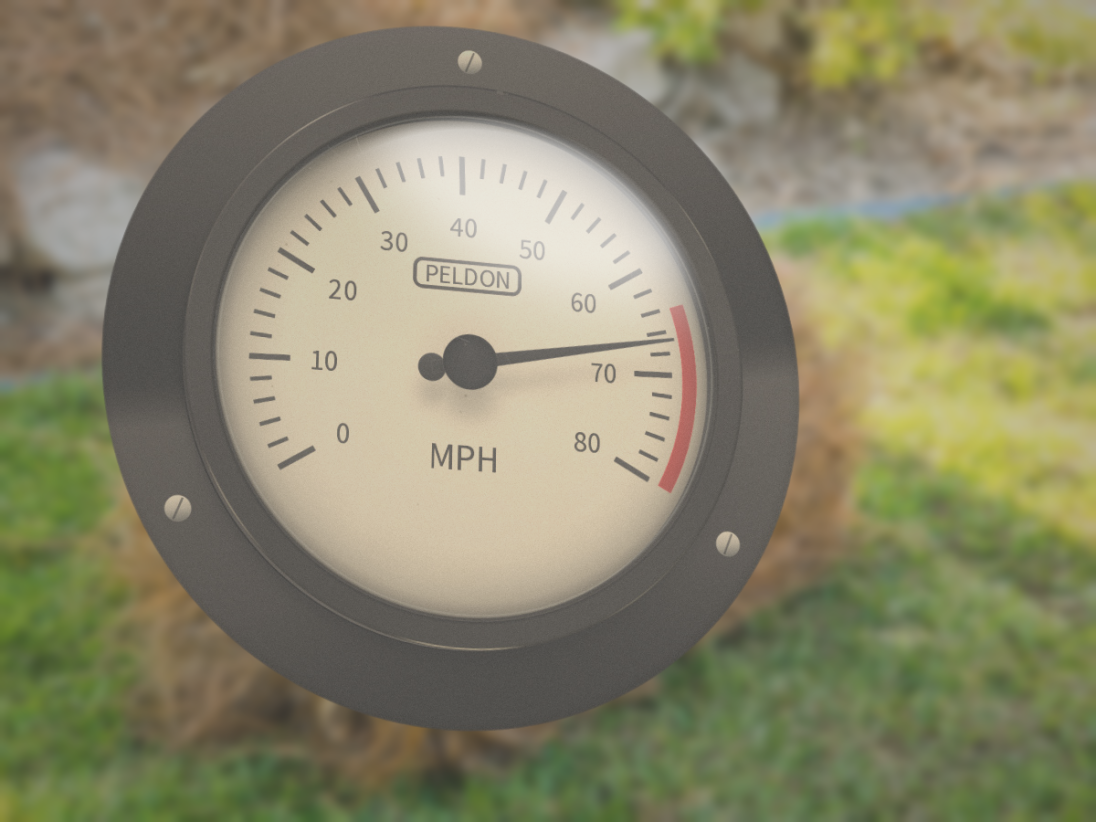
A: 67 mph
